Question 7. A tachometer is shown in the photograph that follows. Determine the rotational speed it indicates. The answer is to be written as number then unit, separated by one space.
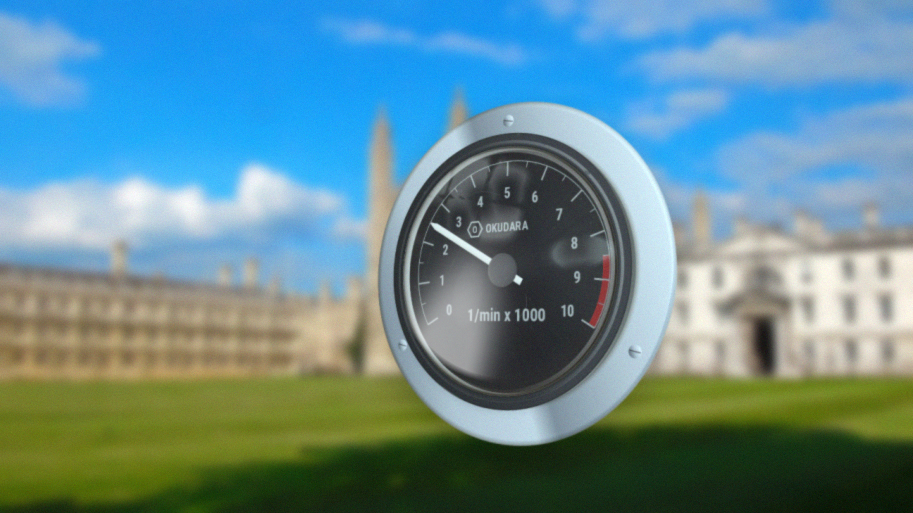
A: 2500 rpm
